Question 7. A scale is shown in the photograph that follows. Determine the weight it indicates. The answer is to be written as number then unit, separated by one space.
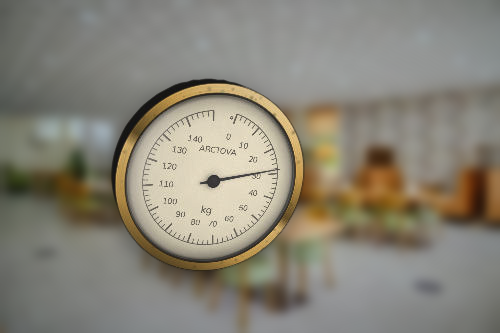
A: 28 kg
